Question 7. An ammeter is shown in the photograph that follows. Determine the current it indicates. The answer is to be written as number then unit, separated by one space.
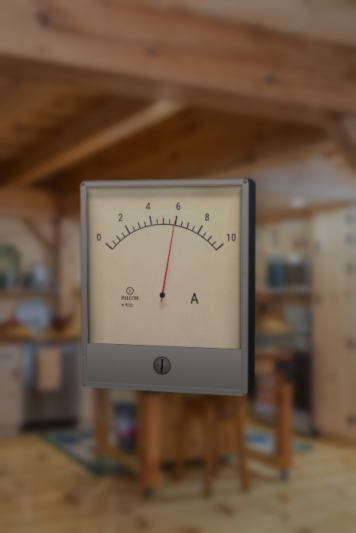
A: 6 A
